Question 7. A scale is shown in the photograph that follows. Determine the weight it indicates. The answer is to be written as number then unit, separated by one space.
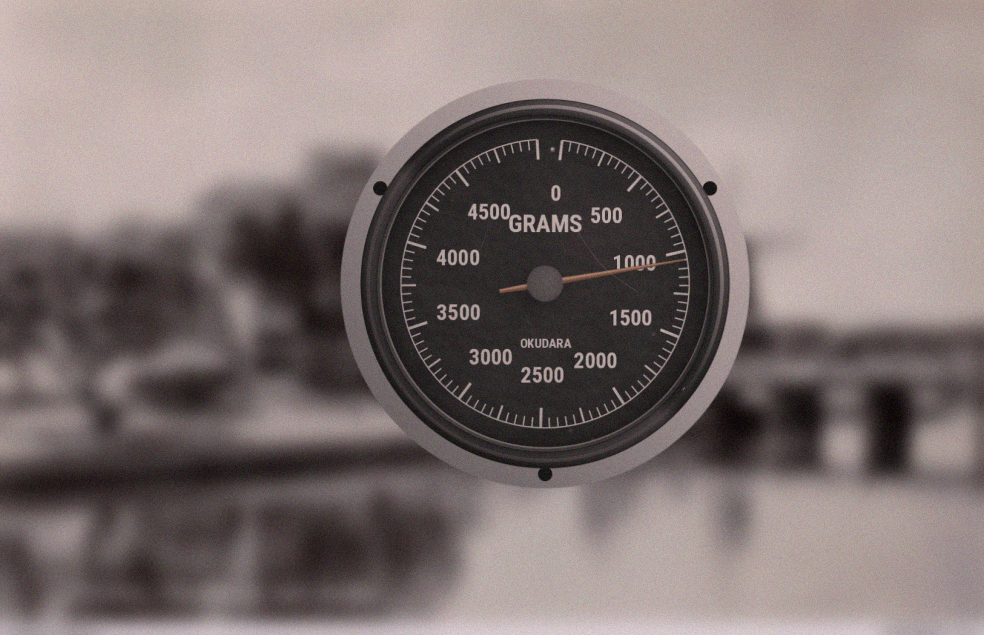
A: 1050 g
